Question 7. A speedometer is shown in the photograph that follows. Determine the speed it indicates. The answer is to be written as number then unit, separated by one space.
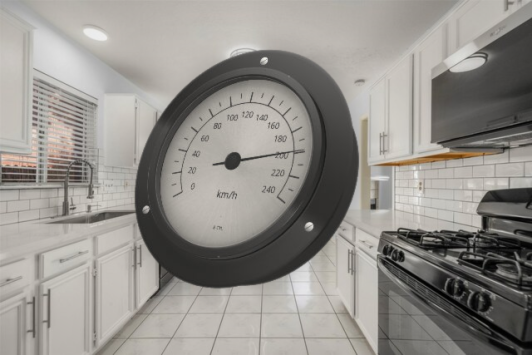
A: 200 km/h
